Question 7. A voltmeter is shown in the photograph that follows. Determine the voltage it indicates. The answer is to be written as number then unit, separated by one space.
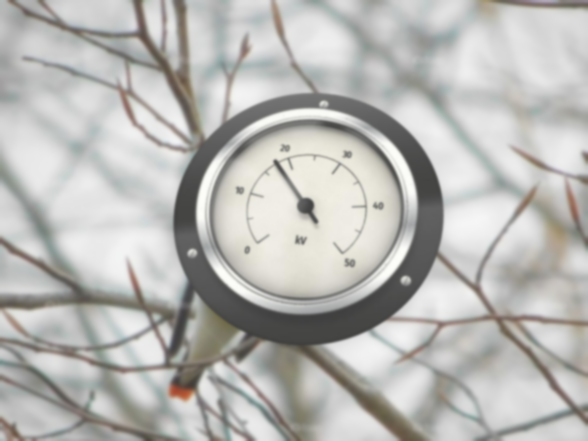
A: 17.5 kV
